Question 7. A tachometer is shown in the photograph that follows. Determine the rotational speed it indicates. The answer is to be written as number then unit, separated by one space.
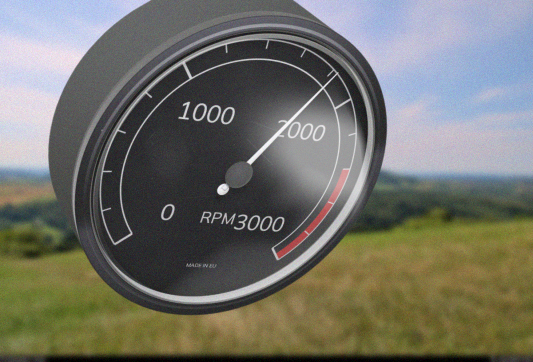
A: 1800 rpm
